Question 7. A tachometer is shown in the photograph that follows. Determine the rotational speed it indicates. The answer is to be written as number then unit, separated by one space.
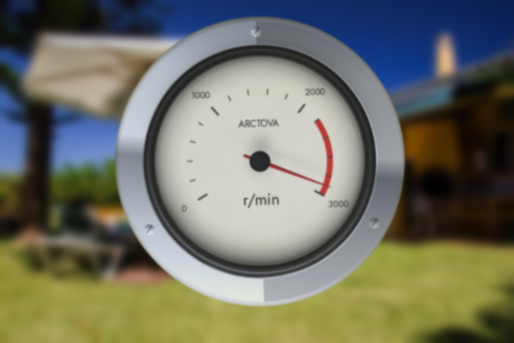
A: 2900 rpm
